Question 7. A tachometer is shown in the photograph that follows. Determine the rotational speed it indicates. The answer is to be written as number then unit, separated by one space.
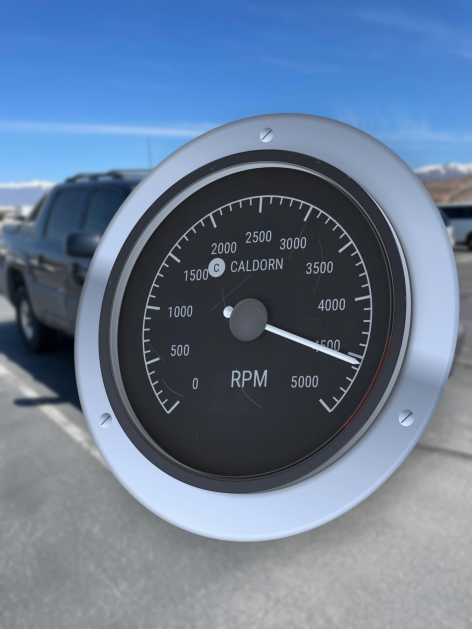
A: 4550 rpm
